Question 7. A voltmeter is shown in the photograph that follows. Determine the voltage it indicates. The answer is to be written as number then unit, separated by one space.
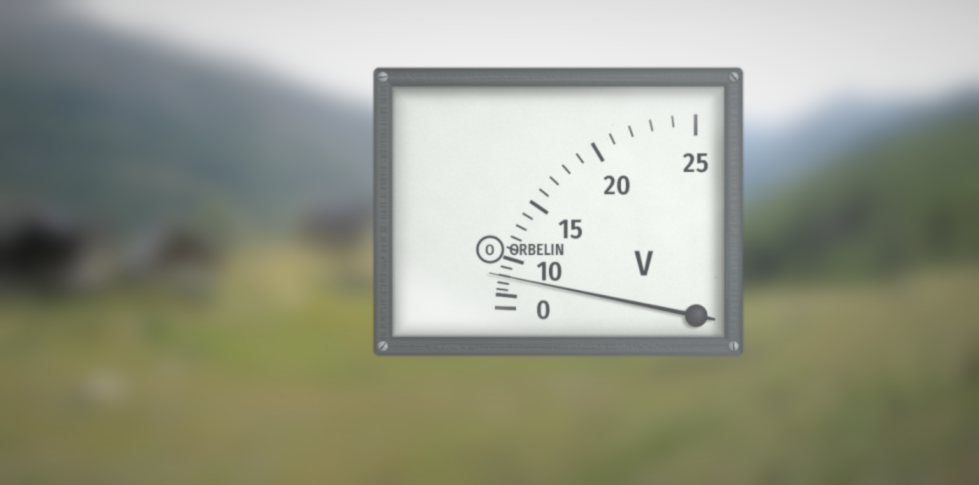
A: 8 V
